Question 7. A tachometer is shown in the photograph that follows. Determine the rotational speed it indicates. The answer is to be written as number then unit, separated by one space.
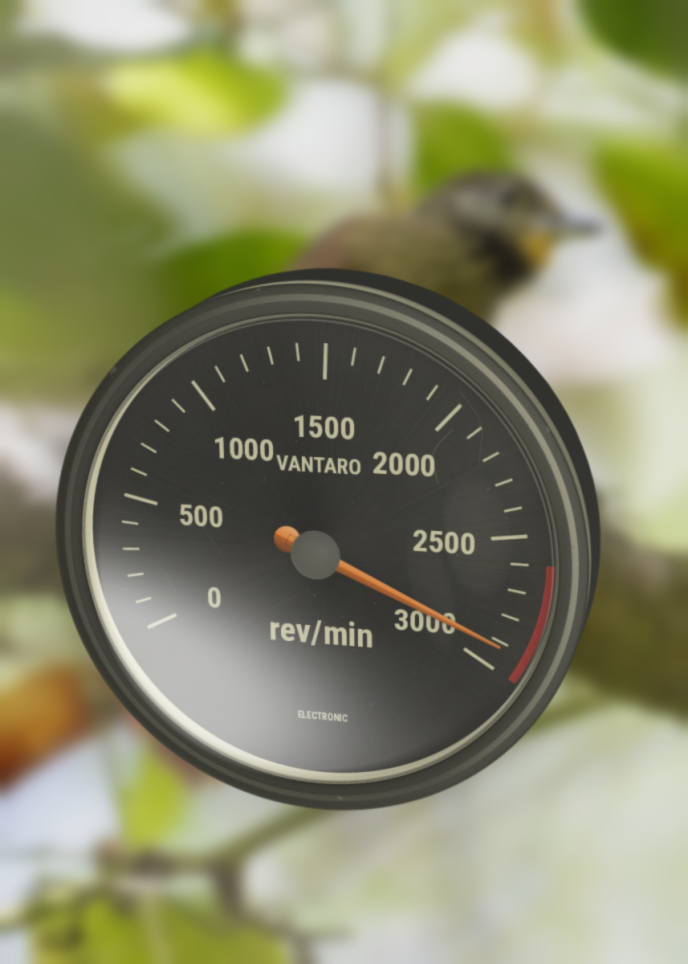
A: 2900 rpm
